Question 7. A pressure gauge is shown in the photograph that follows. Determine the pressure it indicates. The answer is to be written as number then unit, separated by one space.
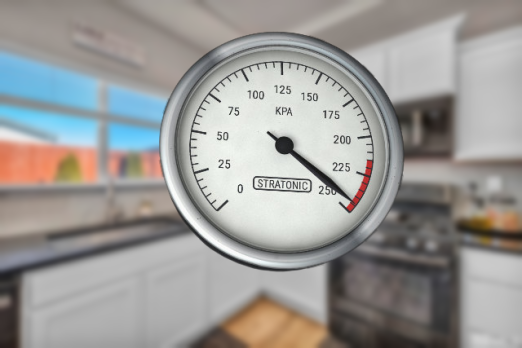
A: 245 kPa
